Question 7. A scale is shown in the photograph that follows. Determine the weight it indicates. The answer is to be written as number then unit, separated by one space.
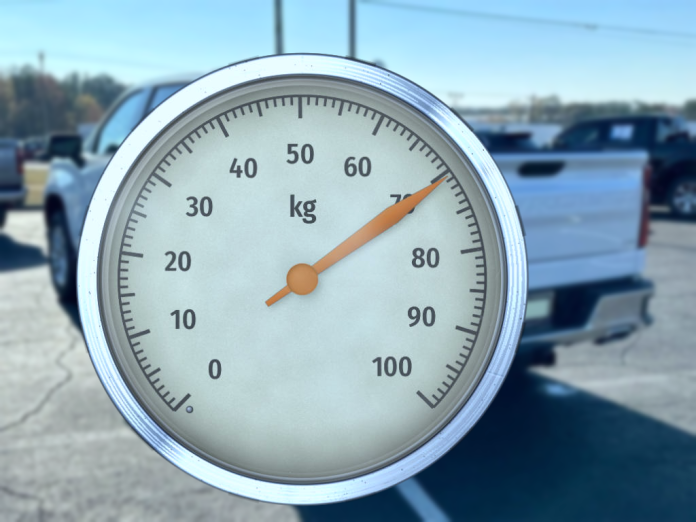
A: 70.5 kg
